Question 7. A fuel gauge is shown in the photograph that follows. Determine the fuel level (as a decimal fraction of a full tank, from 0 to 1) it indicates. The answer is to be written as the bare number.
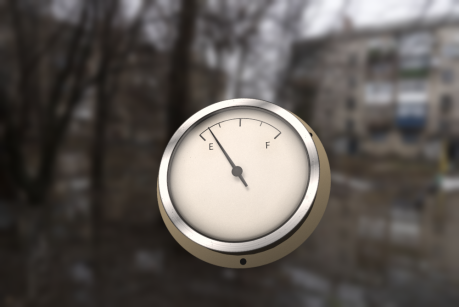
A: 0.125
